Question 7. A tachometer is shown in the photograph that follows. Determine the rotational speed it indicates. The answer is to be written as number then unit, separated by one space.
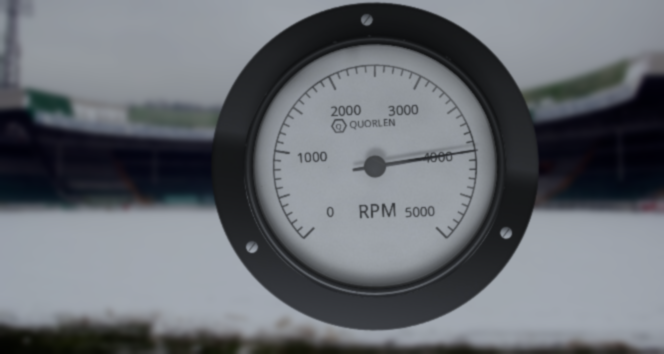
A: 4000 rpm
